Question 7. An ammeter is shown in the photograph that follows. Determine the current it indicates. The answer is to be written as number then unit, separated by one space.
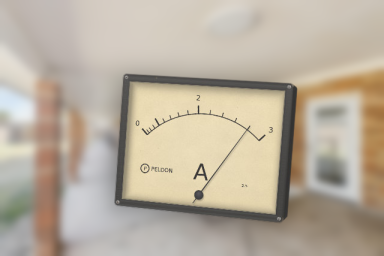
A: 2.8 A
